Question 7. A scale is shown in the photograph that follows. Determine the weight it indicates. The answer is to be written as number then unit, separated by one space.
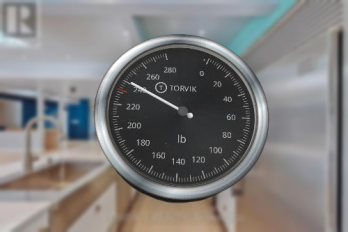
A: 240 lb
